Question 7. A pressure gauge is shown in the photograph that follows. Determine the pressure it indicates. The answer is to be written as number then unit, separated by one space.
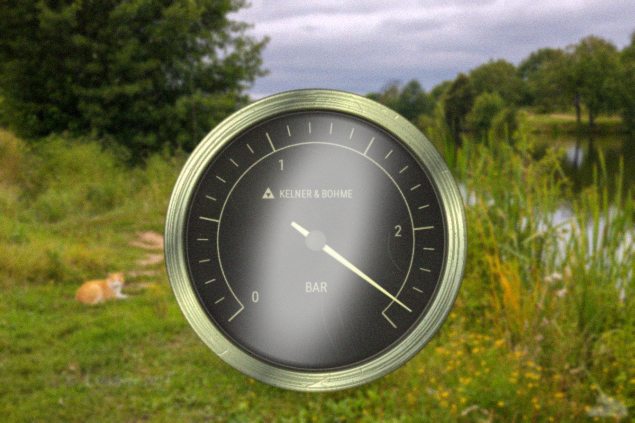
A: 2.4 bar
